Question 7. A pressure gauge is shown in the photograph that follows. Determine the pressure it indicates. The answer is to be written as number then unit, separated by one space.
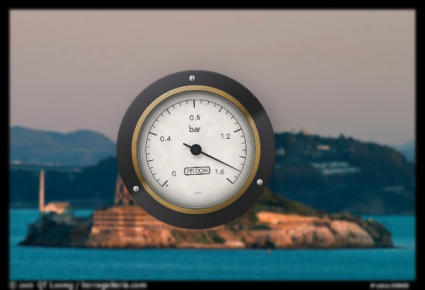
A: 1.5 bar
